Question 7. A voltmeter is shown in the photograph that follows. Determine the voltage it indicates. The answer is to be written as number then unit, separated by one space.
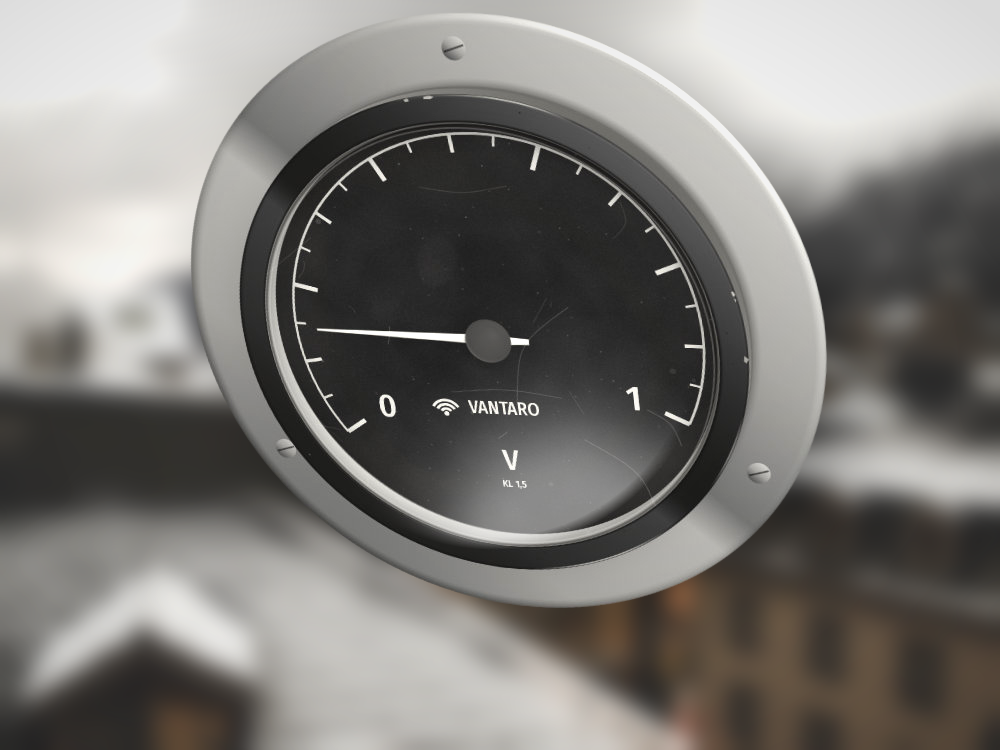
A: 0.15 V
